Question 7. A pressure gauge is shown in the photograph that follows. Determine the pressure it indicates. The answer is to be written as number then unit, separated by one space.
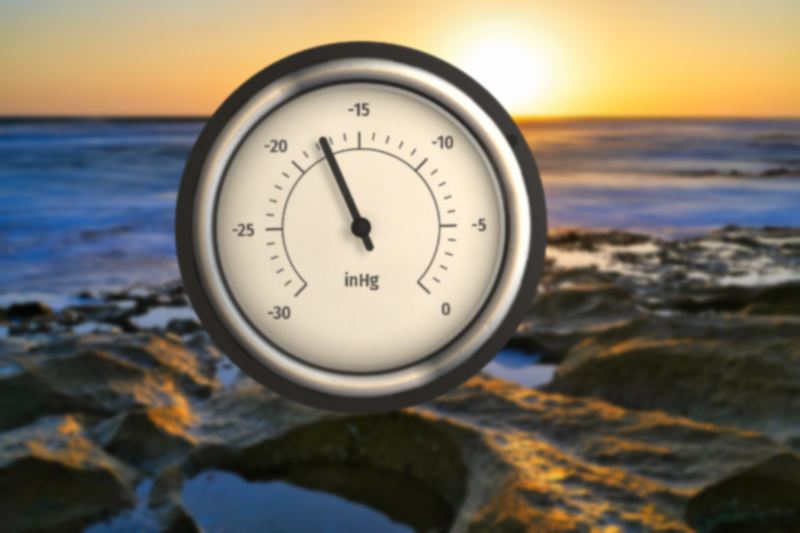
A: -17.5 inHg
